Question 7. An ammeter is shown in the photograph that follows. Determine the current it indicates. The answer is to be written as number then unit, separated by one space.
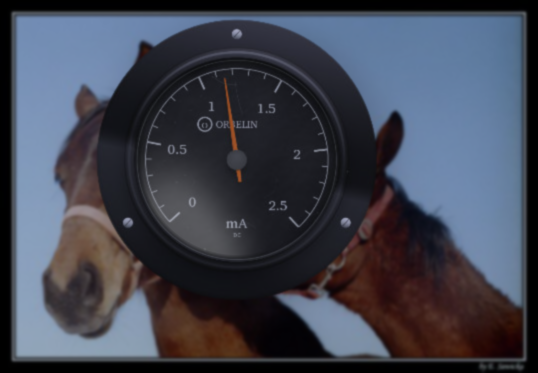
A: 1.15 mA
